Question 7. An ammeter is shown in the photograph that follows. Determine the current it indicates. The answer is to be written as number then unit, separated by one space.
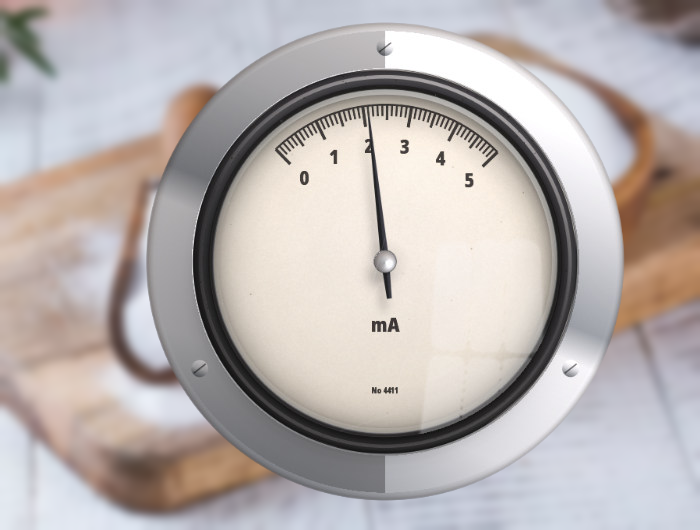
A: 2.1 mA
